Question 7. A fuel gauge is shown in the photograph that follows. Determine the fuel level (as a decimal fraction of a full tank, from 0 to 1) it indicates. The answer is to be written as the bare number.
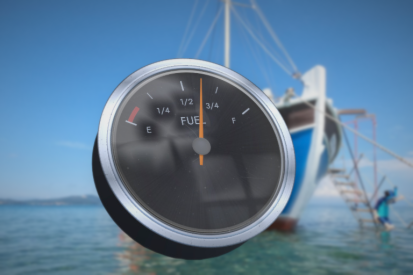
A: 0.625
